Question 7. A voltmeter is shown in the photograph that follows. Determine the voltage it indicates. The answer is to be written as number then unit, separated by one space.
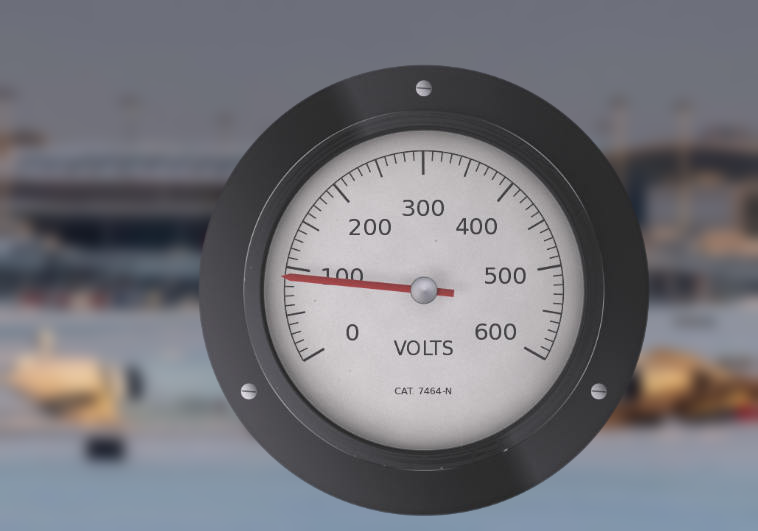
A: 90 V
